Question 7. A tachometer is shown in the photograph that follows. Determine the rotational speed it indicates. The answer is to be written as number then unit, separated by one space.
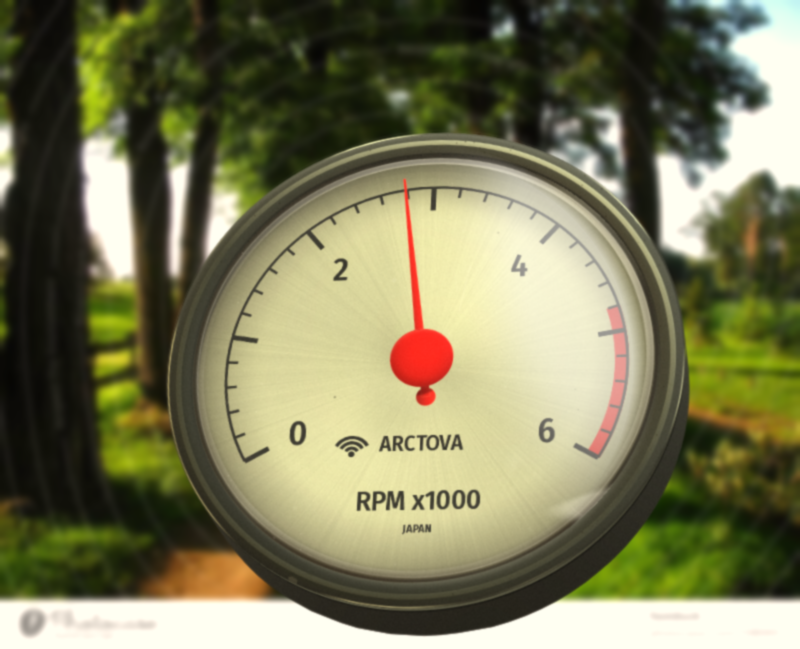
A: 2800 rpm
